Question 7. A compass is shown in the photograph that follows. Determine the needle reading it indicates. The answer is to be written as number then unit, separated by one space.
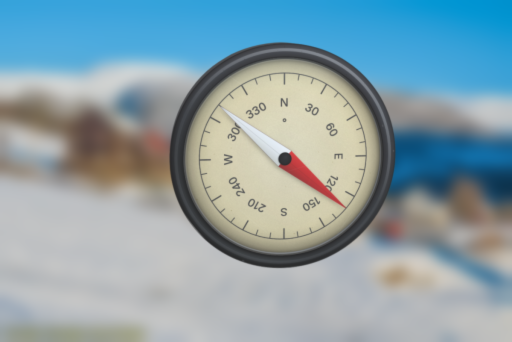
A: 130 °
